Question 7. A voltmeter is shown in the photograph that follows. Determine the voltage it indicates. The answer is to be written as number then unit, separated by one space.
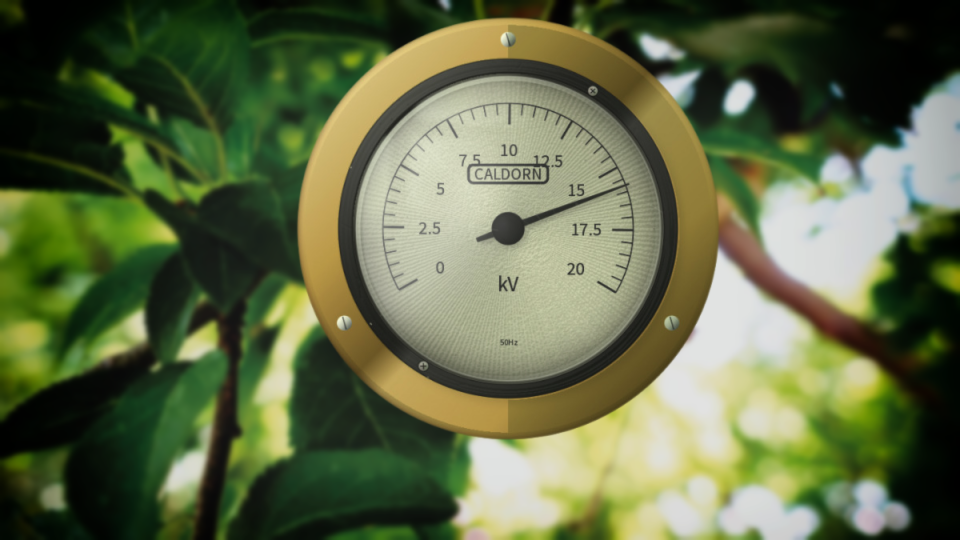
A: 15.75 kV
